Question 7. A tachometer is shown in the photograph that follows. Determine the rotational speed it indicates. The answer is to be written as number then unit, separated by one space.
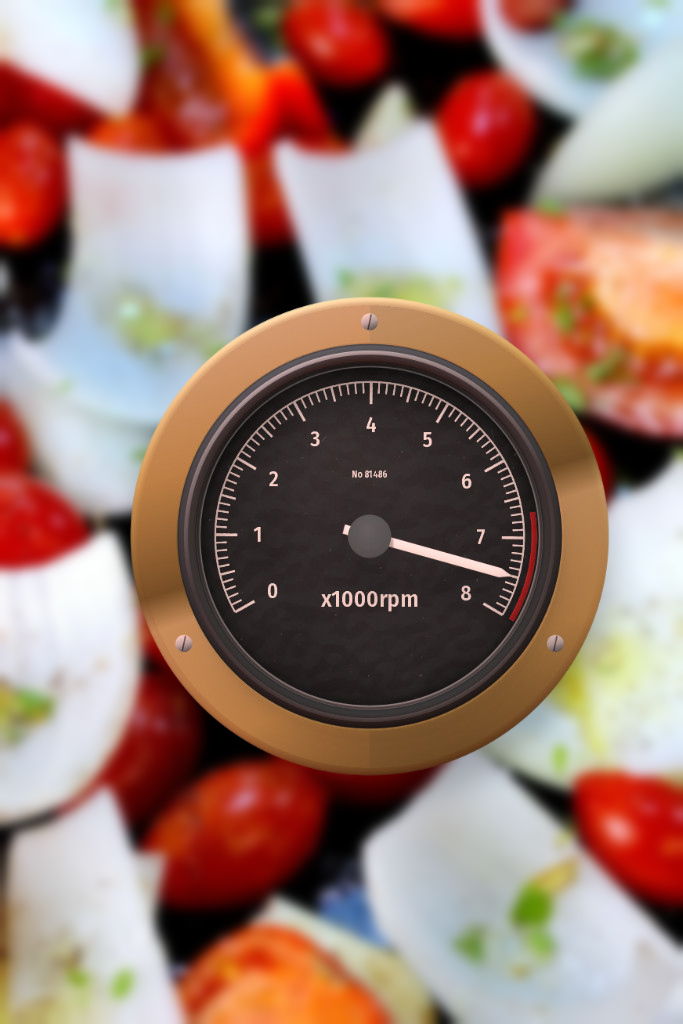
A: 7500 rpm
